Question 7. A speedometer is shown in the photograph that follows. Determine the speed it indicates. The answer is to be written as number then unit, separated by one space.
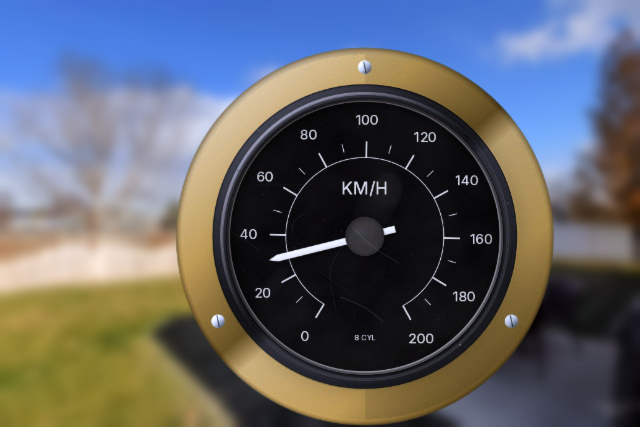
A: 30 km/h
